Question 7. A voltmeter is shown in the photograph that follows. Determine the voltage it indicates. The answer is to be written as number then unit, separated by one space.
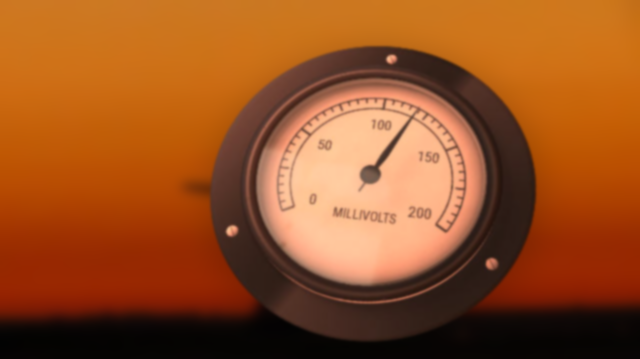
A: 120 mV
